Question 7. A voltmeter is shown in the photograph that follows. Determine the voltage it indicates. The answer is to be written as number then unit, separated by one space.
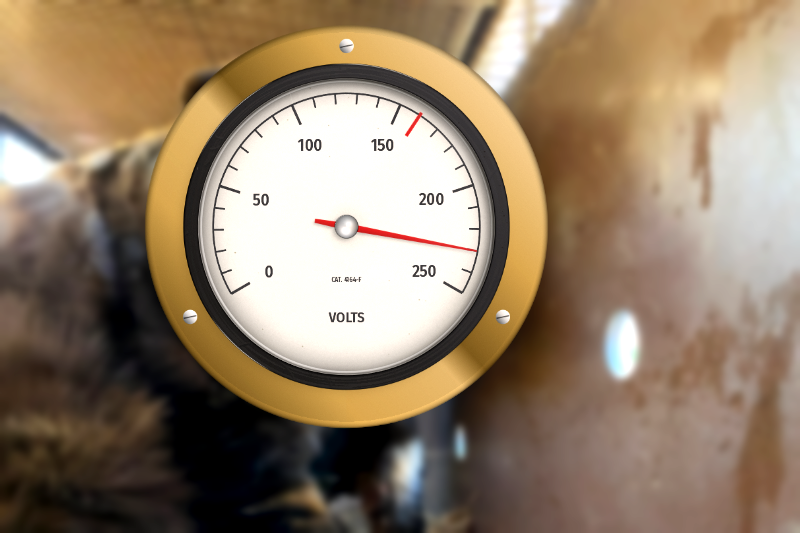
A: 230 V
